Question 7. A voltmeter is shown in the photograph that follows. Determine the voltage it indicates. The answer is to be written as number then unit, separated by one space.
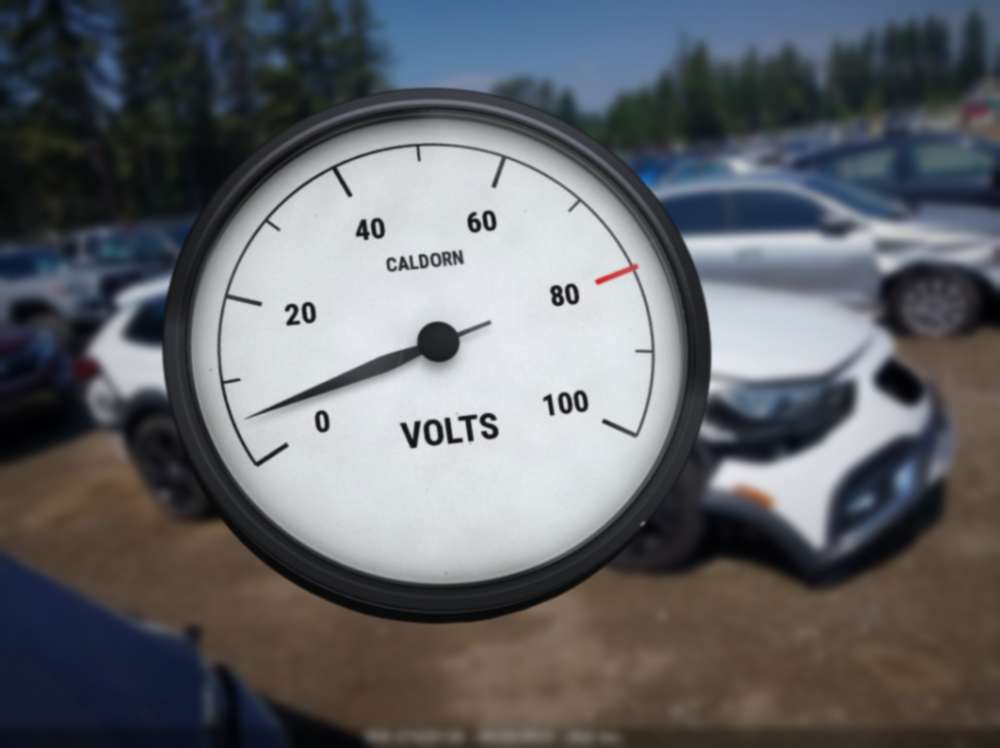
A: 5 V
